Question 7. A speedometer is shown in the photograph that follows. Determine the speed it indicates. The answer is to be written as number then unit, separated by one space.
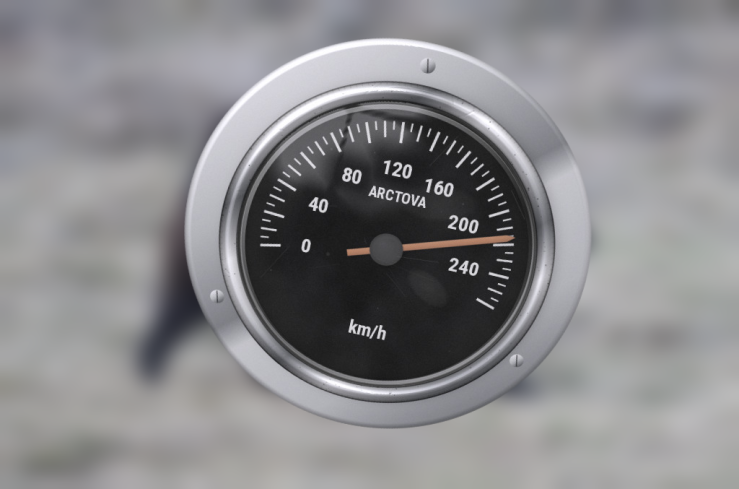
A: 215 km/h
